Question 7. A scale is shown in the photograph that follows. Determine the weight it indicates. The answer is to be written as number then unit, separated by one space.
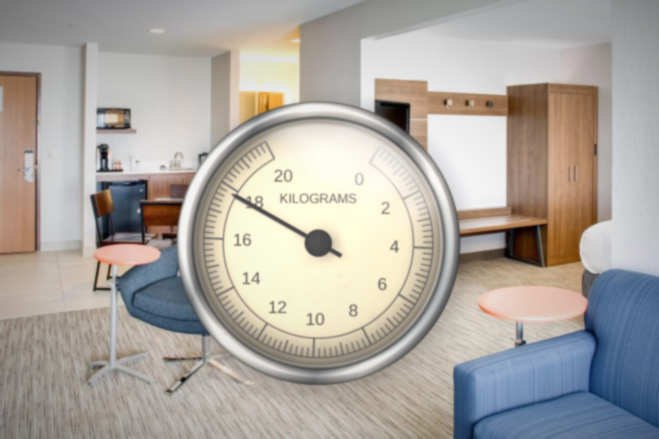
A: 17.8 kg
